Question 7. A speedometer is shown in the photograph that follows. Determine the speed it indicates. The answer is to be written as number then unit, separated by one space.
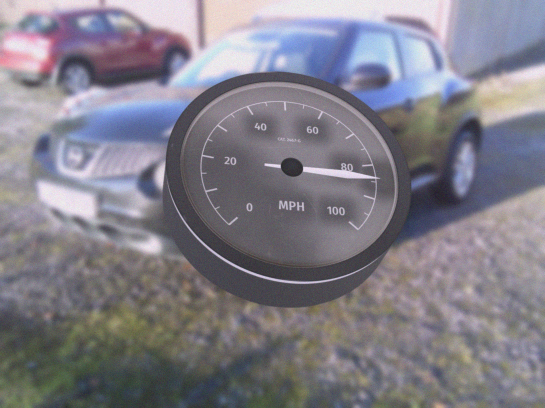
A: 85 mph
